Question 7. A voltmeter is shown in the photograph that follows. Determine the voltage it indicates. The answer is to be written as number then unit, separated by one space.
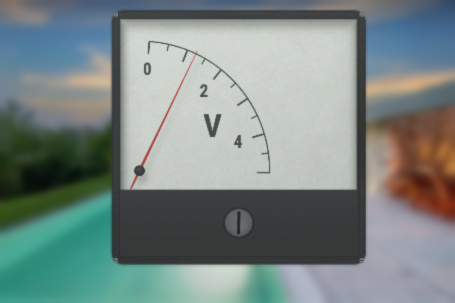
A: 1.25 V
